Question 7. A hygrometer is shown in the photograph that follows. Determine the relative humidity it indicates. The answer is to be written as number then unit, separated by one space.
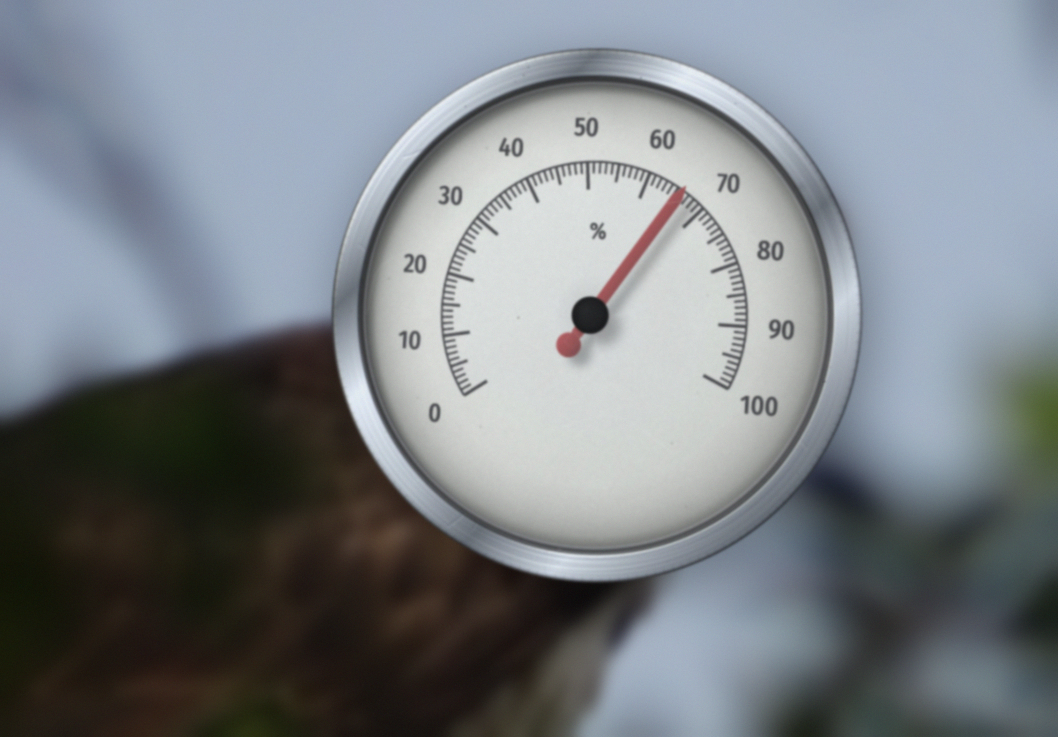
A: 66 %
